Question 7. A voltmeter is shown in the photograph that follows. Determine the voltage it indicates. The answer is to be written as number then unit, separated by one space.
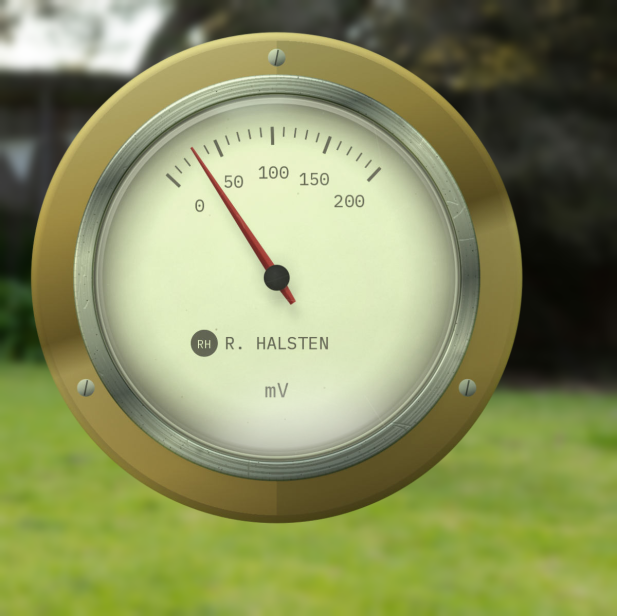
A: 30 mV
